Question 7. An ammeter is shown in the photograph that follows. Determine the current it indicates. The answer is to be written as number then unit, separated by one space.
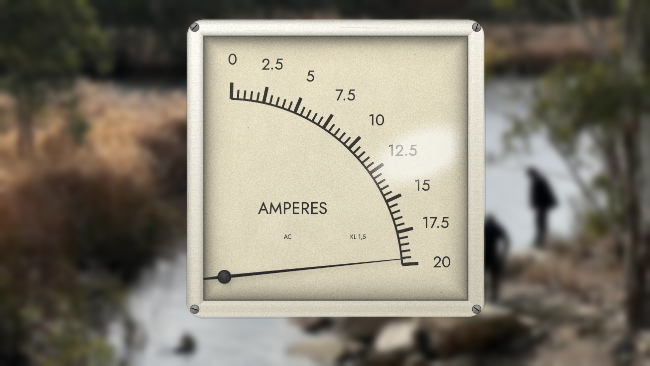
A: 19.5 A
